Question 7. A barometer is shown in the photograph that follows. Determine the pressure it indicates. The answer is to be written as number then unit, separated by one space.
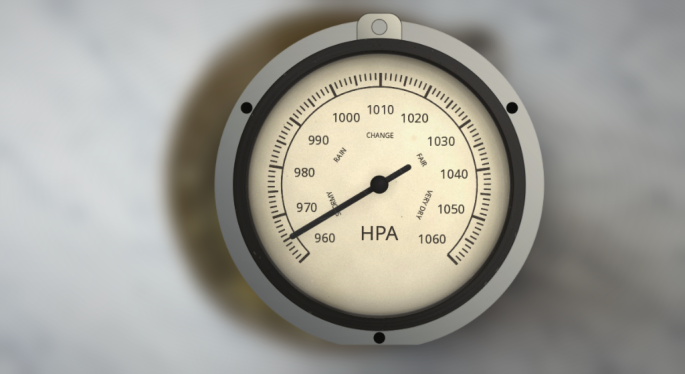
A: 965 hPa
